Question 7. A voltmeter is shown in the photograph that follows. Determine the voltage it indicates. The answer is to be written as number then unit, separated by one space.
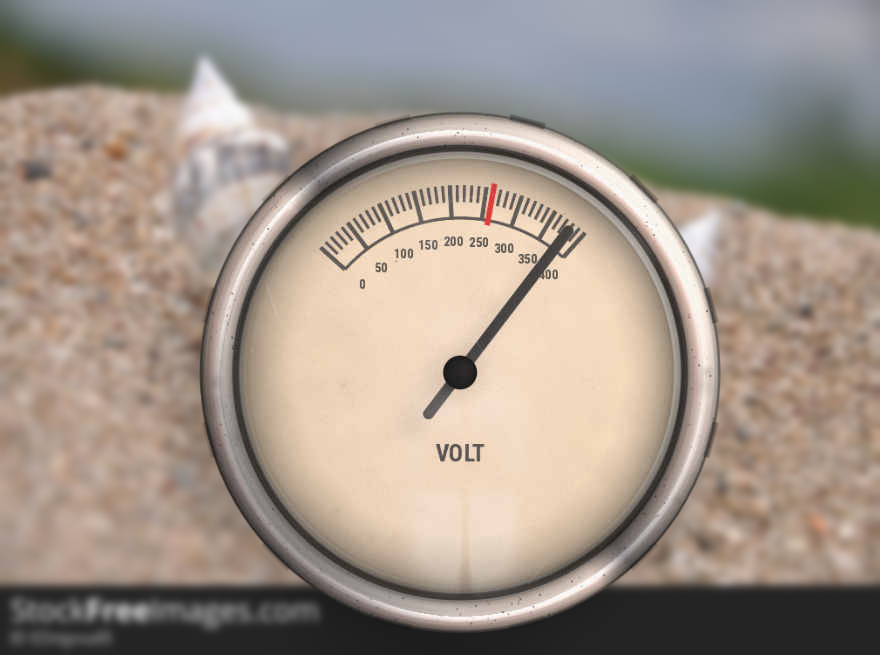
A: 380 V
